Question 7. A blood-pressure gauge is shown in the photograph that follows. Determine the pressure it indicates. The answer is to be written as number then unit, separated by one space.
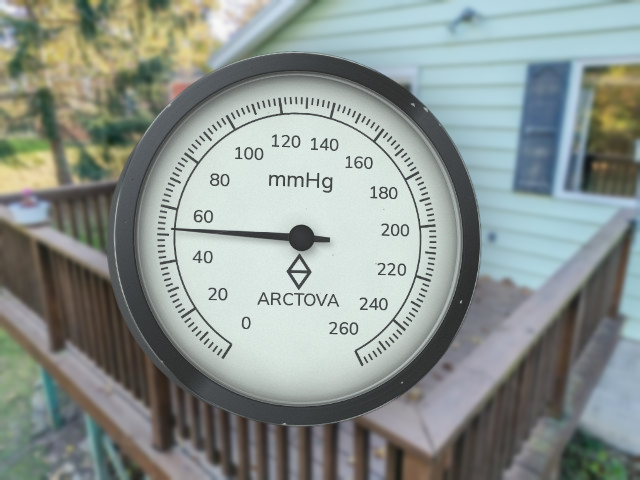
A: 52 mmHg
